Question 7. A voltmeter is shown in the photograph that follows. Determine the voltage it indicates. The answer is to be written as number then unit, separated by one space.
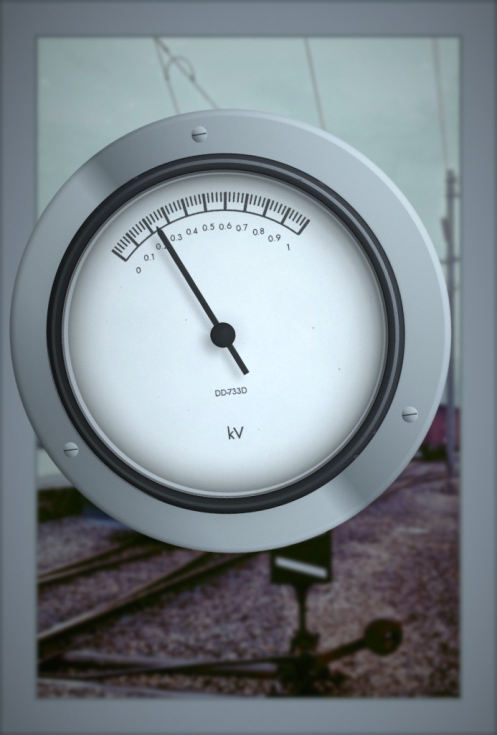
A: 0.24 kV
